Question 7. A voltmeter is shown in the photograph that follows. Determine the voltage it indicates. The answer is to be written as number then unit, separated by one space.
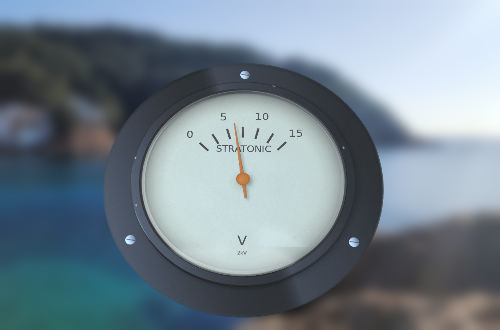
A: 6.25 V
